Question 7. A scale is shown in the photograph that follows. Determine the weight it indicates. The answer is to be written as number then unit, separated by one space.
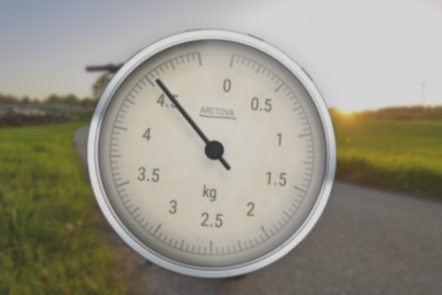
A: 4.55 kg
